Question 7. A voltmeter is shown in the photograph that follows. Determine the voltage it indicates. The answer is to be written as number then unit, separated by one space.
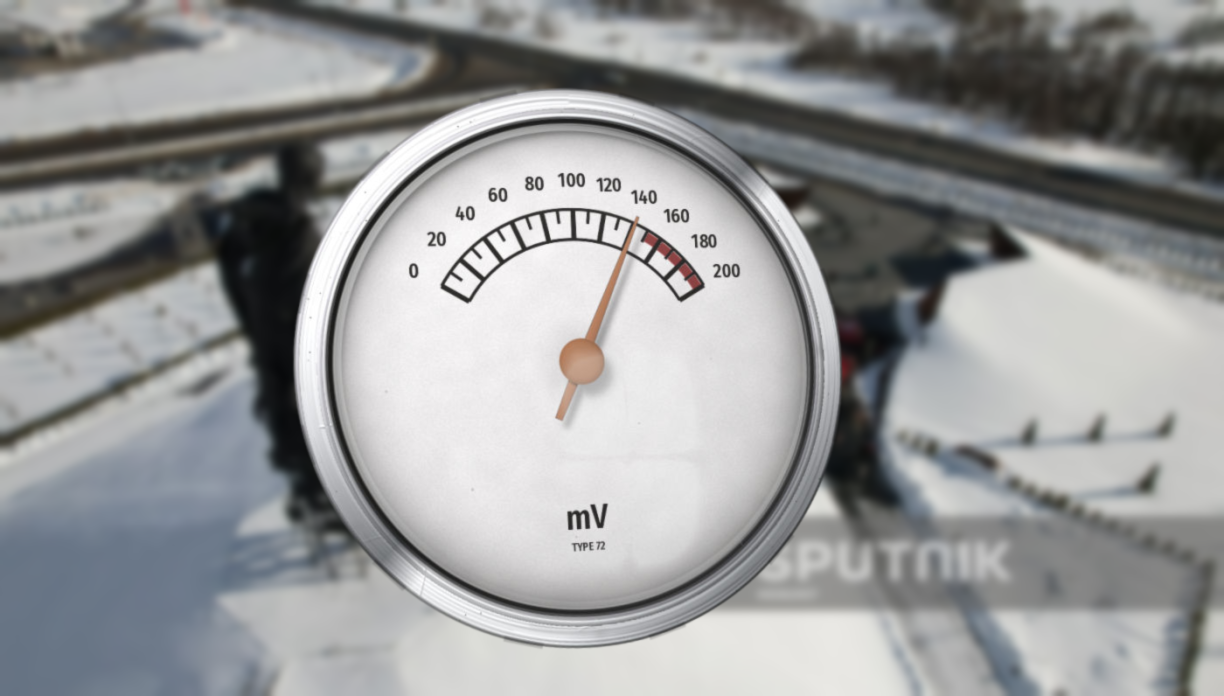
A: 140 mV
